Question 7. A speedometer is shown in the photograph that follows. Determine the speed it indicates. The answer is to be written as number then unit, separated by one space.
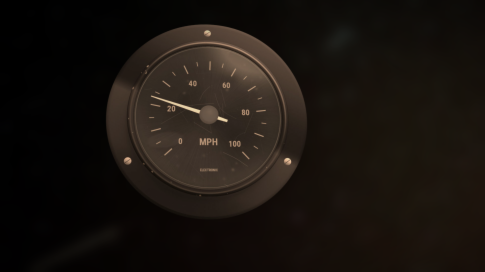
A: 22.5 mph
